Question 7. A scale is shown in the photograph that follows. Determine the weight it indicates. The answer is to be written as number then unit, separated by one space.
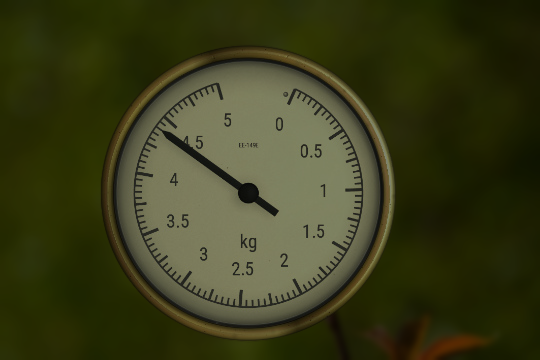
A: 4.4 kg
